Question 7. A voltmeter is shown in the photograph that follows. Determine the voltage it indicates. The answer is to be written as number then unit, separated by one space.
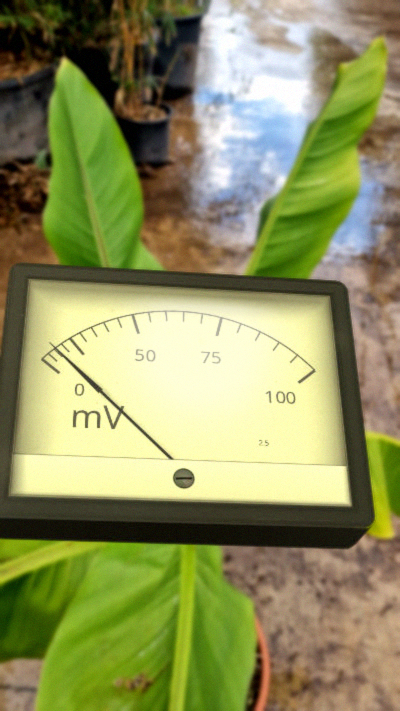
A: 15 mV
